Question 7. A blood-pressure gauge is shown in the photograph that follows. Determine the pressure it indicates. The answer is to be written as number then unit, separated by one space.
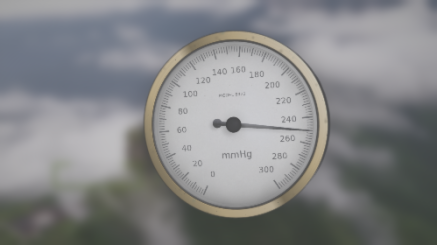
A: 250 mmHg
